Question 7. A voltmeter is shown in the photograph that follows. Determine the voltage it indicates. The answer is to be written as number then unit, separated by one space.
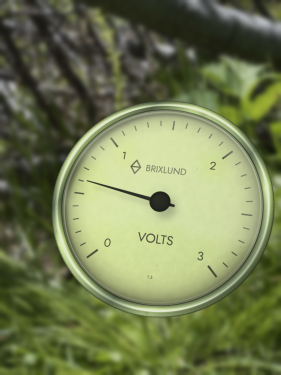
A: 0.6 V
